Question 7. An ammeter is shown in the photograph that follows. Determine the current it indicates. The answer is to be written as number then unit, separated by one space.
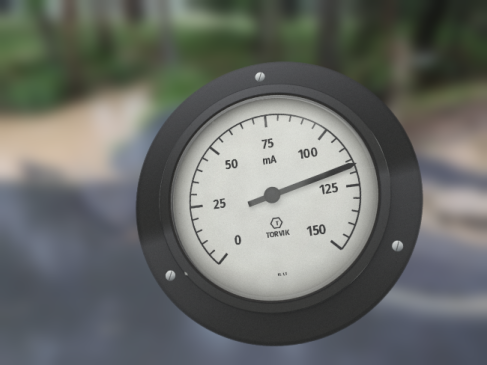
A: 117.5 mA
